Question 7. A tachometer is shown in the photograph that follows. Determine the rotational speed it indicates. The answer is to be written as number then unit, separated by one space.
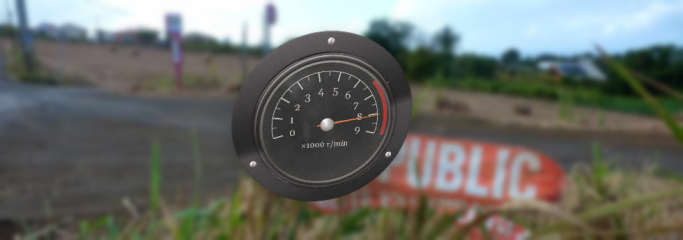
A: 8000 rpm
